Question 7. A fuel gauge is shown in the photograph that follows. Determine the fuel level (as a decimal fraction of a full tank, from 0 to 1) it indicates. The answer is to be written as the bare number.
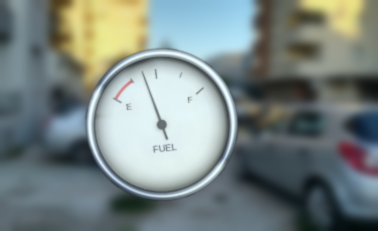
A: 0.375
